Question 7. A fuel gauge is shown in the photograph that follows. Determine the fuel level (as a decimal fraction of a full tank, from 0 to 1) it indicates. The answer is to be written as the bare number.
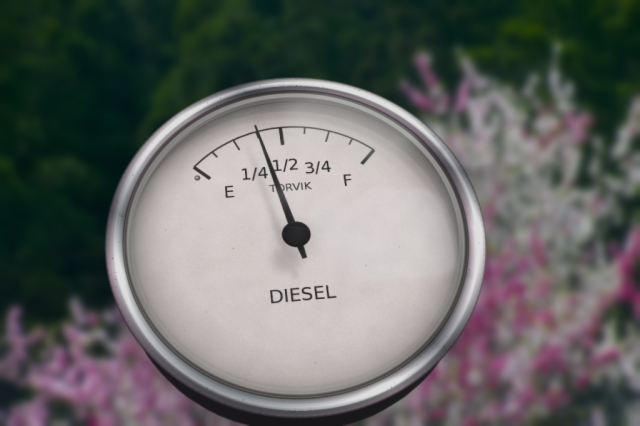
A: 0.375
